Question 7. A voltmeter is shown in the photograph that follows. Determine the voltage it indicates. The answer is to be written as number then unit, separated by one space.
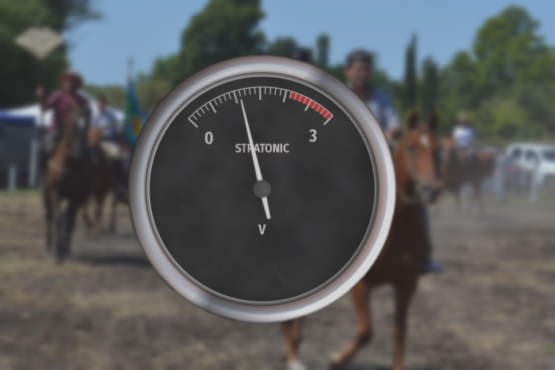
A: 1.1 V
